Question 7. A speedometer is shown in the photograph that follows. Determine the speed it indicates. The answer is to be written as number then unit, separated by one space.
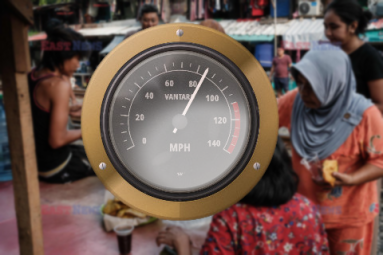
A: 85 mph
